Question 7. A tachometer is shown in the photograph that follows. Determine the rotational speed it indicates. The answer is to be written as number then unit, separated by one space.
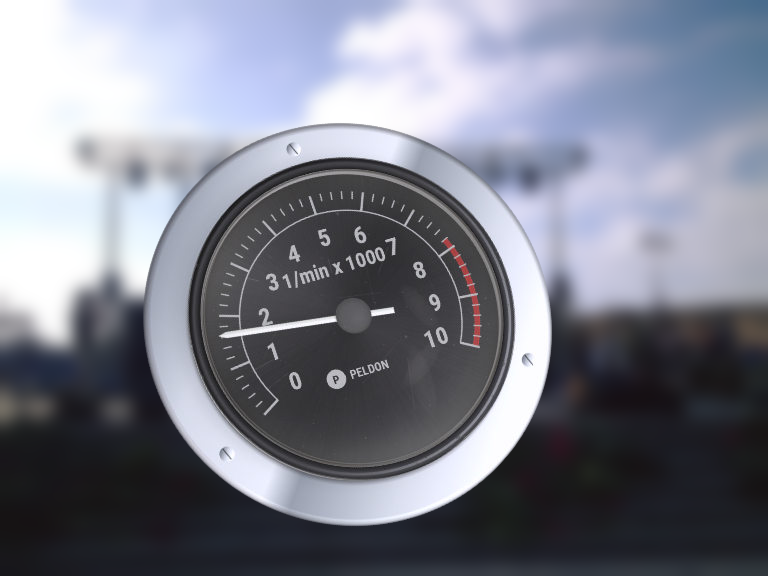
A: 1600 rpm
